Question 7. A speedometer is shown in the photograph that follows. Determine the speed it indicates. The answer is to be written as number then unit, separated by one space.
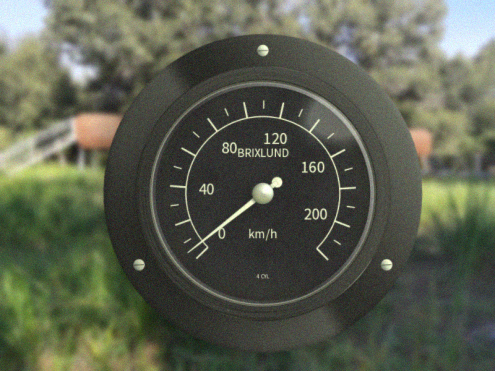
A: 5 km/h
